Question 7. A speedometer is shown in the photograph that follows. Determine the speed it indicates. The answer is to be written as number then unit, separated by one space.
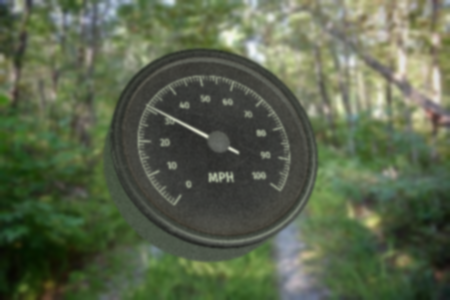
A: 30 mph
